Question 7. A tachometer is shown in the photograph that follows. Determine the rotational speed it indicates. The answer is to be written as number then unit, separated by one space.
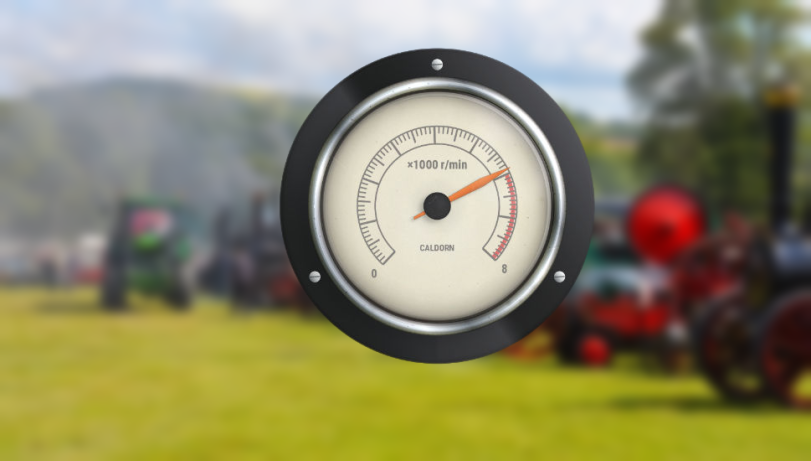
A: 5900 rpm
